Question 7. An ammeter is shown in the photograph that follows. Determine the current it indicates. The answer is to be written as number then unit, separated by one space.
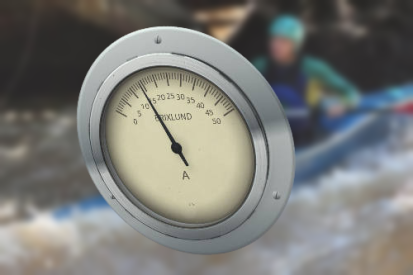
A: 15 A
